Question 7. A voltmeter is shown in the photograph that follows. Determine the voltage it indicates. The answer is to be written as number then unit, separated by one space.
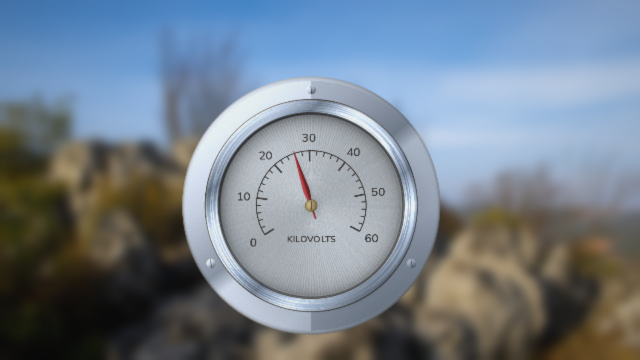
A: 26 kV
